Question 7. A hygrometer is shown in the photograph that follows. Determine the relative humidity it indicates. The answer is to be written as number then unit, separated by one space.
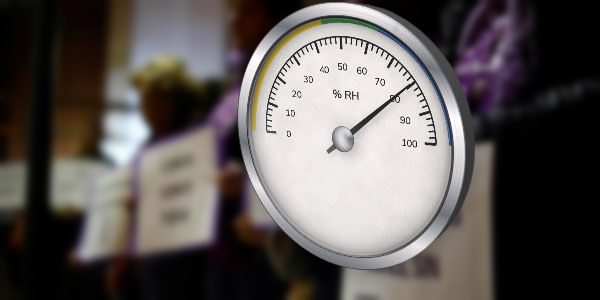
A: 80 %
